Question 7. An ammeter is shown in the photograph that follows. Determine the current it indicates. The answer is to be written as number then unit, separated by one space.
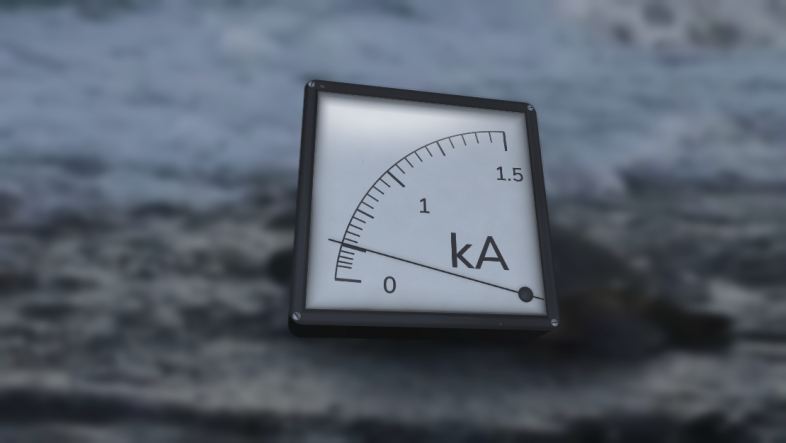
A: 0.5 kA
